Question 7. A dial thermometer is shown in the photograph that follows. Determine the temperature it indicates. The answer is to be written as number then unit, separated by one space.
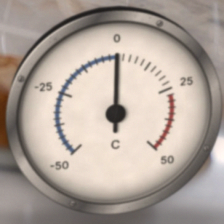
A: 0 °C
